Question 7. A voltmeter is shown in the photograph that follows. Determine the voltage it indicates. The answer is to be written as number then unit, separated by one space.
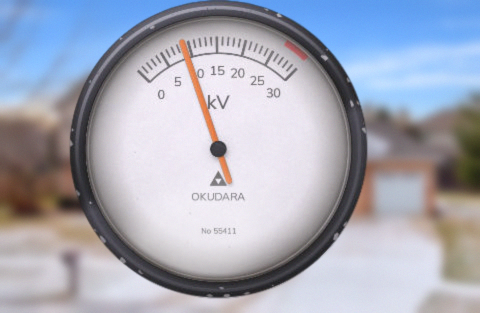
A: 9 kV
